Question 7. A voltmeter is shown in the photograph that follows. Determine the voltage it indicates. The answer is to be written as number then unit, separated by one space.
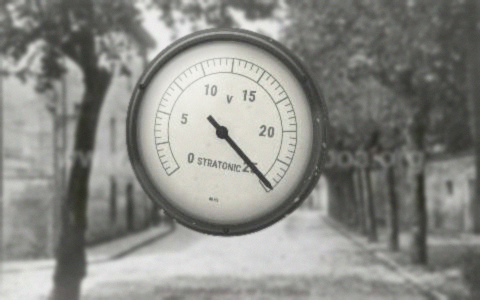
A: 24.5 V
